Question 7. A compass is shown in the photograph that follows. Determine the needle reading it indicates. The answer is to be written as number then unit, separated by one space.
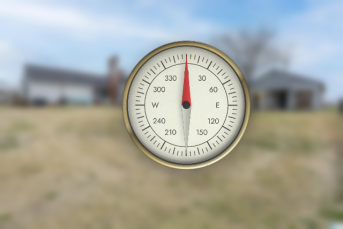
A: 0 °
